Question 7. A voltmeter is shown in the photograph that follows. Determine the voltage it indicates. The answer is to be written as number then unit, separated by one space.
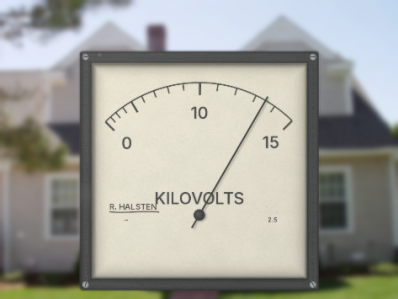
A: 13.5 kV
